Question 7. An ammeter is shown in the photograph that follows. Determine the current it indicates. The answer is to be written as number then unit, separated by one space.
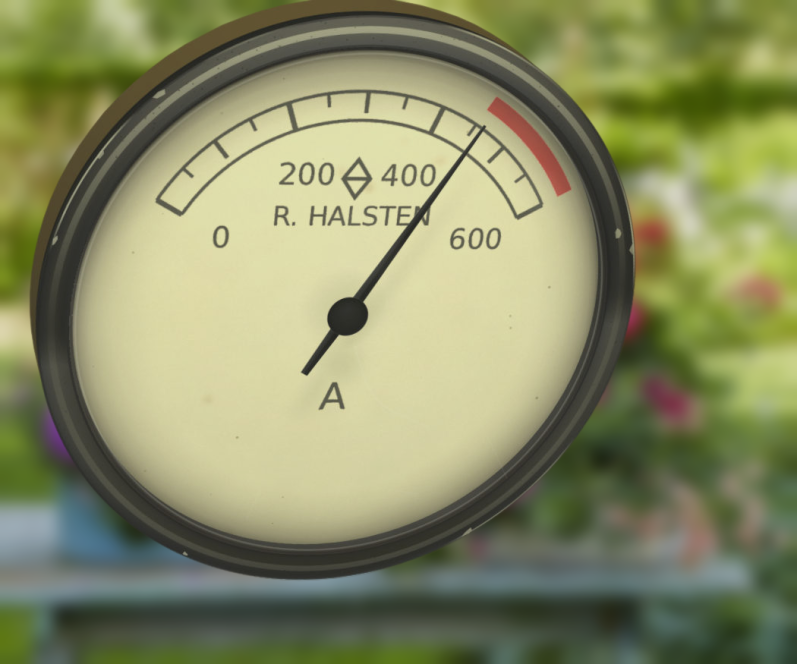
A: 450 A
